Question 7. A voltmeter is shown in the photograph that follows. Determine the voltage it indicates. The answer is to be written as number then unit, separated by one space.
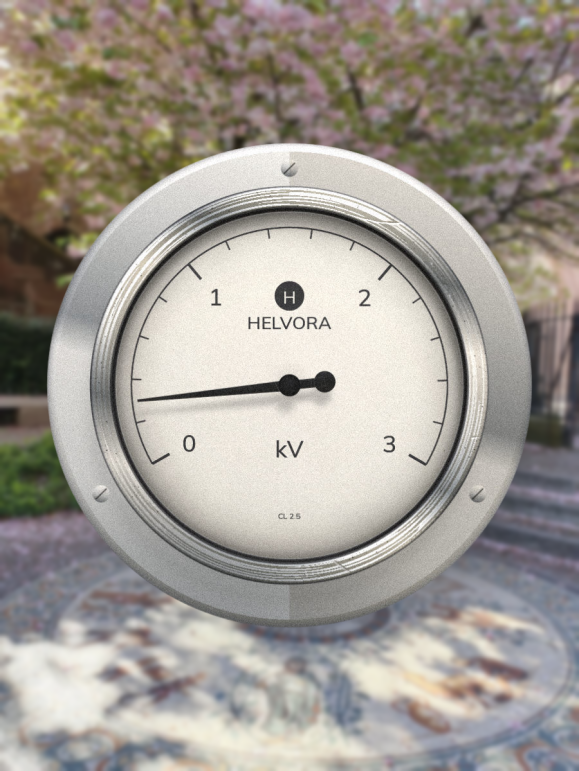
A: 0.3 kV
